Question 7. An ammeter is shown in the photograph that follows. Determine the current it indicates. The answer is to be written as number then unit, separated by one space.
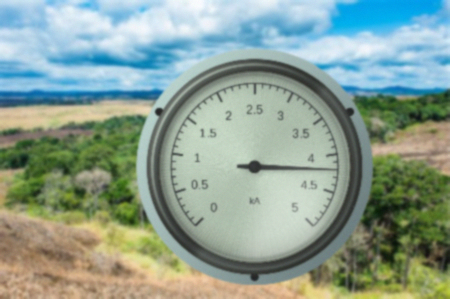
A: 4.2 kA
